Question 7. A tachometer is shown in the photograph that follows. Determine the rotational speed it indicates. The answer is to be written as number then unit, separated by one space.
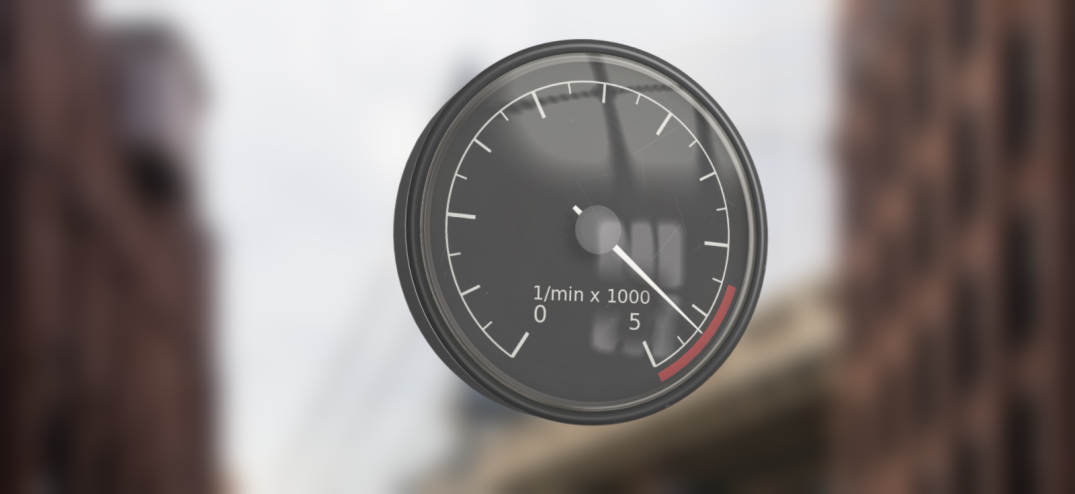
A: 4625 rpm
